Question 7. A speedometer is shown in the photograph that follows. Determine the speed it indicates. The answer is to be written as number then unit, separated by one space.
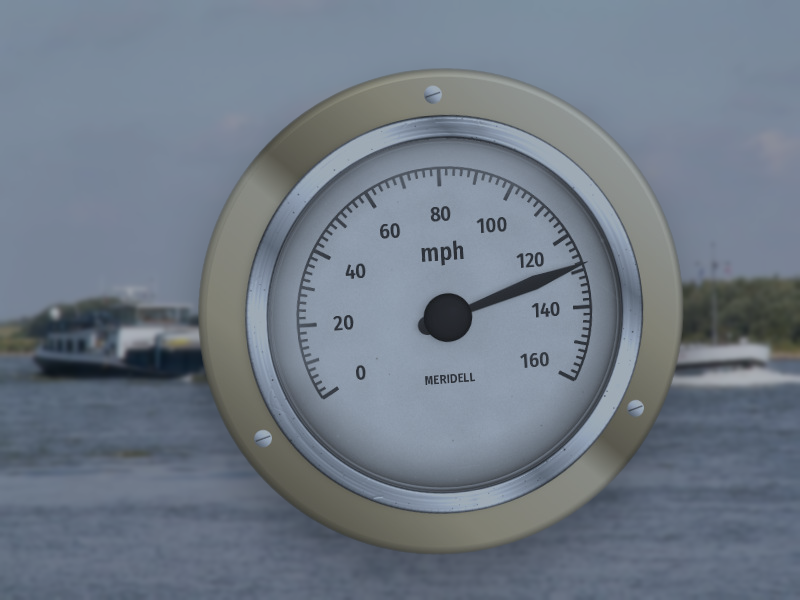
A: 128 mph
